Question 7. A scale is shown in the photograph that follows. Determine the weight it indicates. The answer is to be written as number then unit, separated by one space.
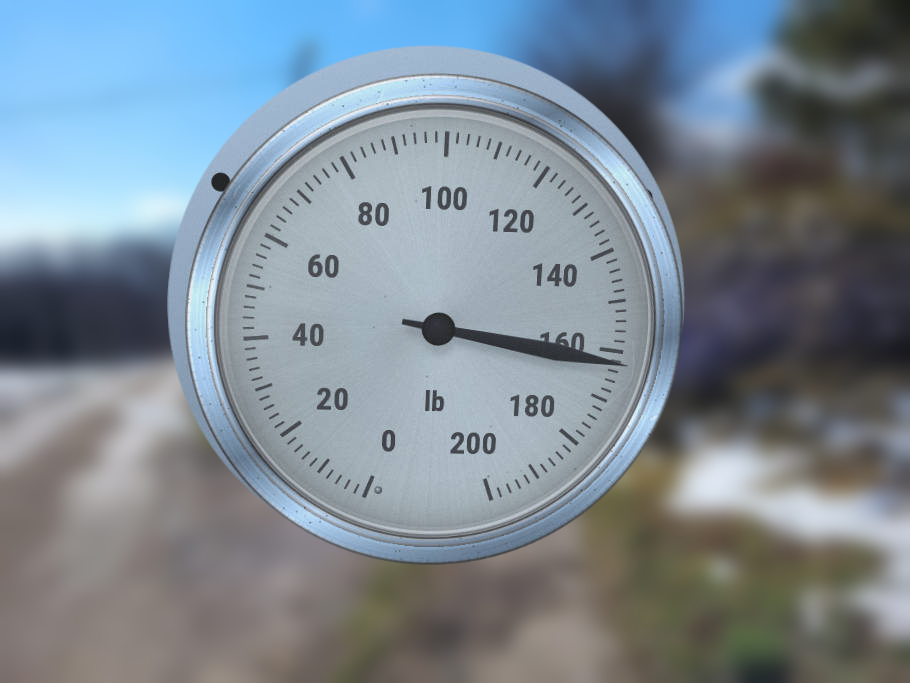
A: 162 lb
